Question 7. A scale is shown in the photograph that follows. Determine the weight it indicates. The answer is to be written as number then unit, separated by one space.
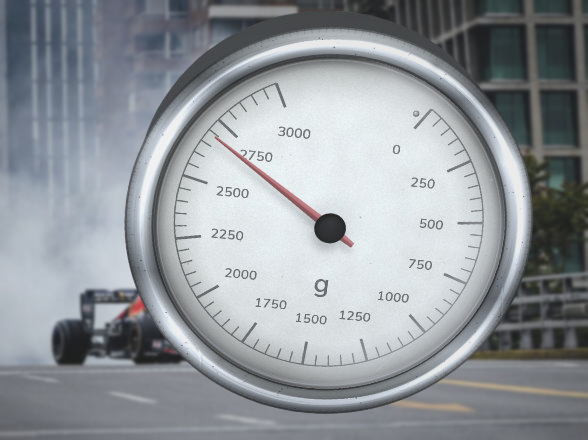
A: 2700 g
